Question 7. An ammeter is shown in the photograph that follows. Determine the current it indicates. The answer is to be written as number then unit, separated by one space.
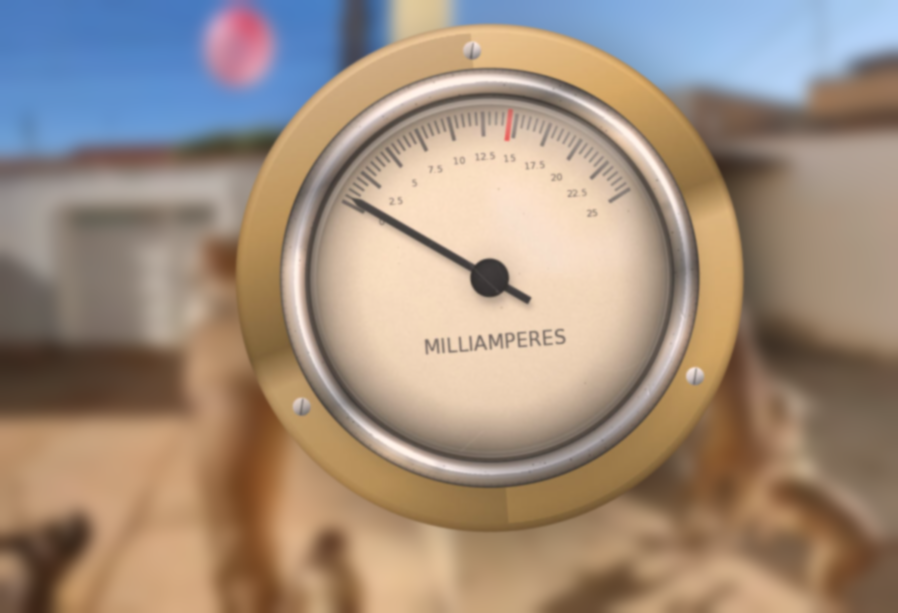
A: 0.5 mA
